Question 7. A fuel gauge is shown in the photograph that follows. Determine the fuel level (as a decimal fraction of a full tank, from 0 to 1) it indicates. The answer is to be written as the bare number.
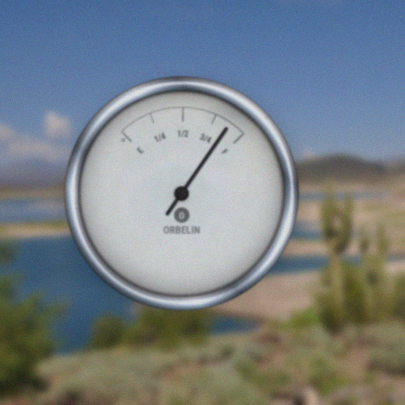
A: 0.875
